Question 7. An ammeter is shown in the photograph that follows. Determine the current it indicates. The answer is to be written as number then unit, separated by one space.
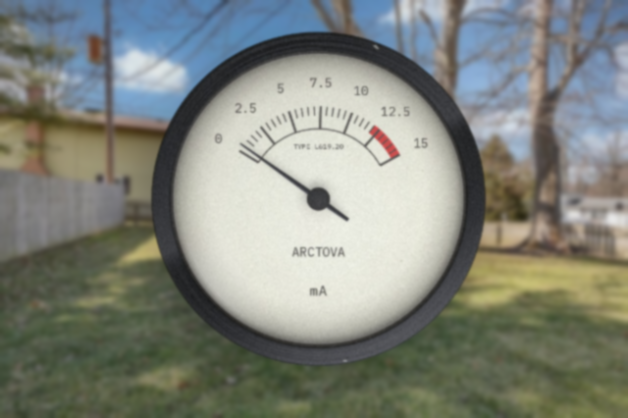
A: 0.5 mA
